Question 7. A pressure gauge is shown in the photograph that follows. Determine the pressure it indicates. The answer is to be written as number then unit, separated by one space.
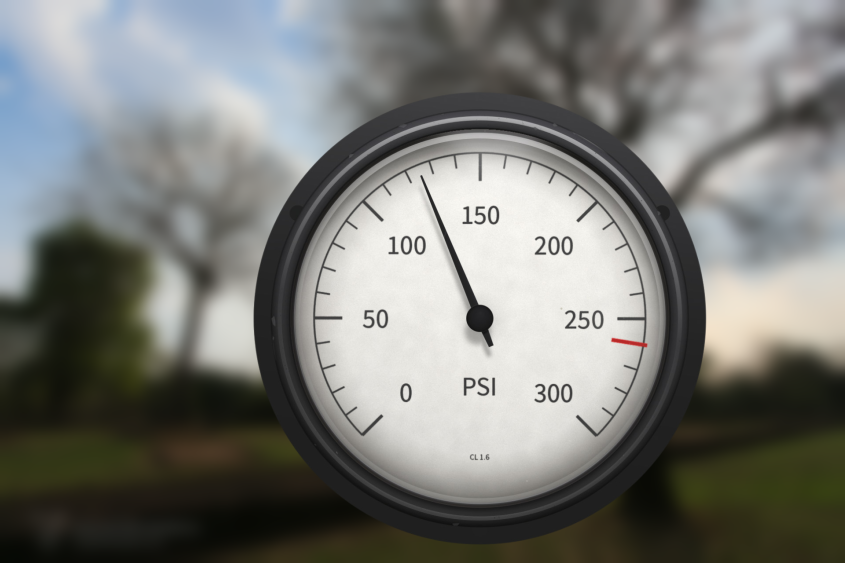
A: 125 psi
